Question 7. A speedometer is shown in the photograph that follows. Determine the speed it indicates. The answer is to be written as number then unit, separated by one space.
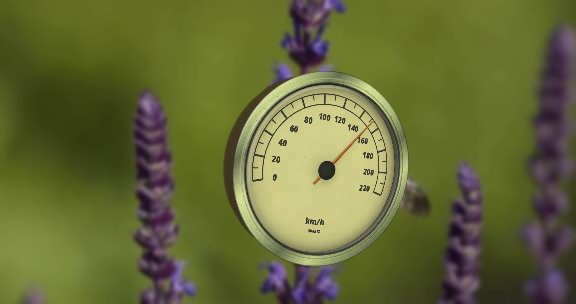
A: 150 km/h
